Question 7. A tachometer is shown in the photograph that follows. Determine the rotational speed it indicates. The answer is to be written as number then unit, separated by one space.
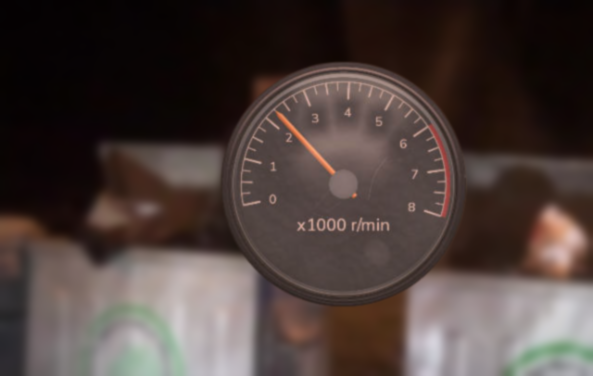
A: 2250 rpm
